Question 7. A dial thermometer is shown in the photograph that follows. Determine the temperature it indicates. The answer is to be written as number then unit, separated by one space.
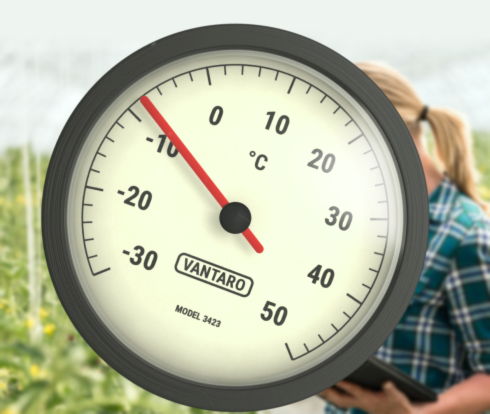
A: -8 °C
